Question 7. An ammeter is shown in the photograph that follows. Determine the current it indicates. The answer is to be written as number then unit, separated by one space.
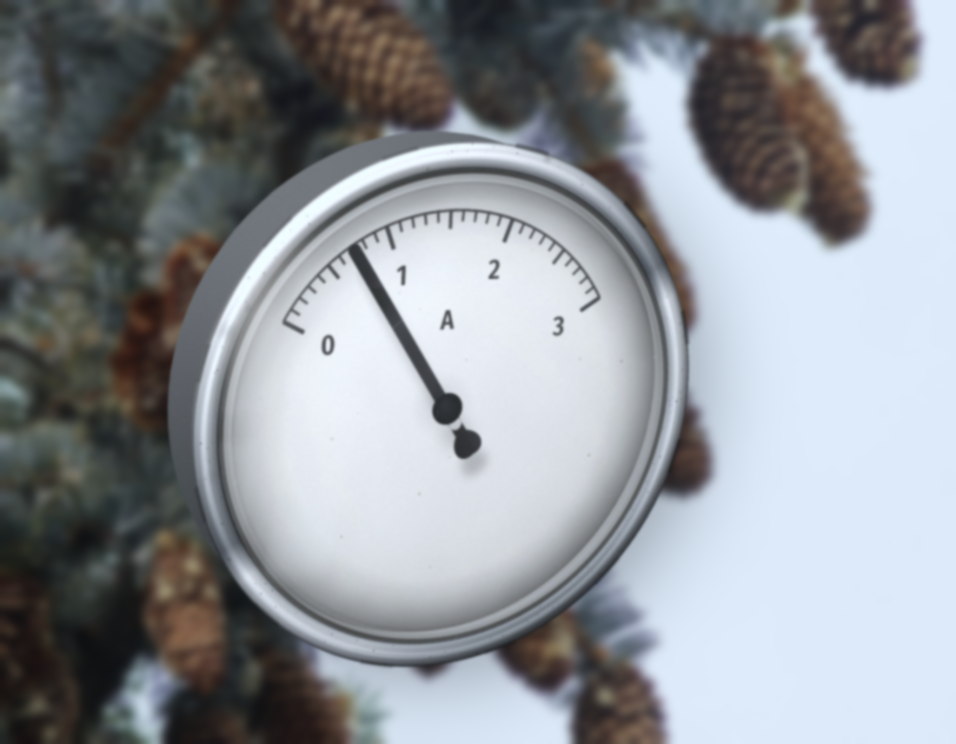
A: 0.7 A
